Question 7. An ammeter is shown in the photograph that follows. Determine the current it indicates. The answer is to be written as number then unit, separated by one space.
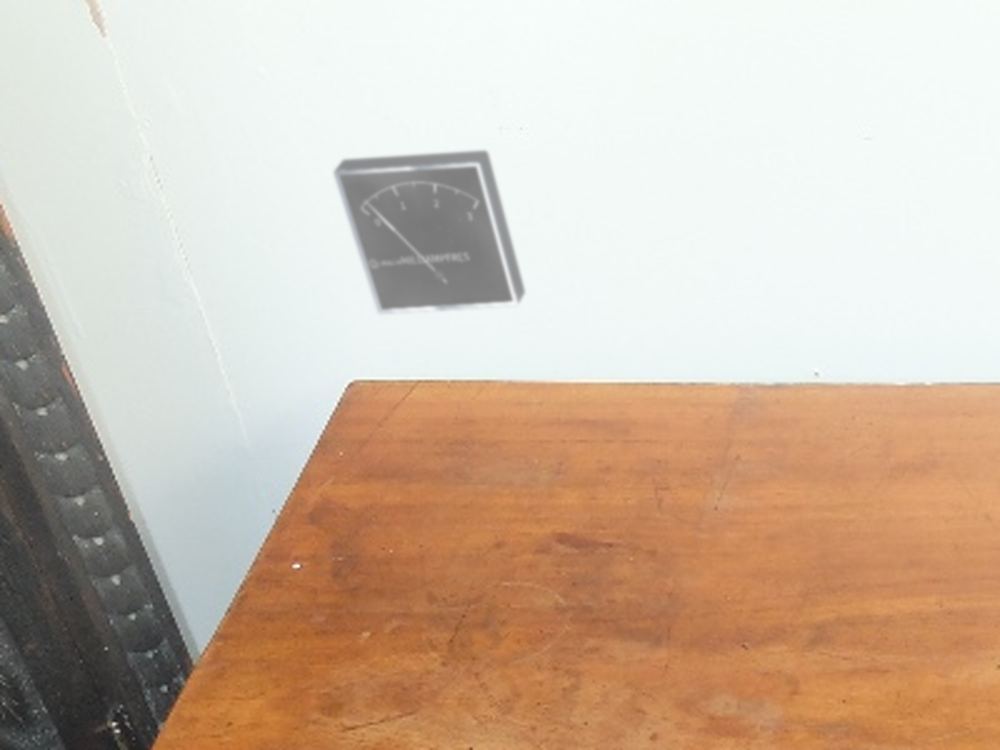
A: 0.25 mA
